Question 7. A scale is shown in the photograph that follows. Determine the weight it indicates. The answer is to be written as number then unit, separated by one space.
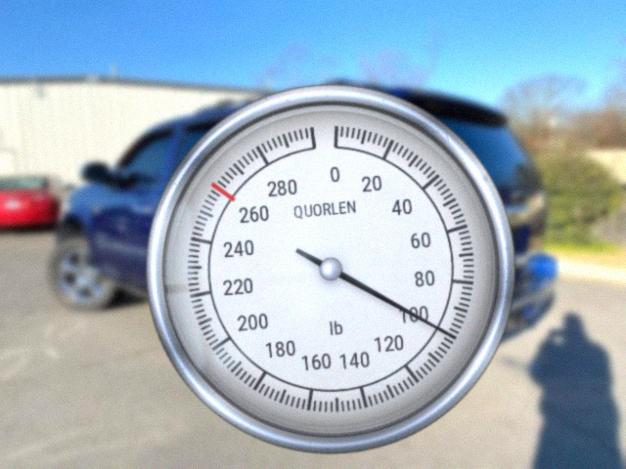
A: 100 lb
